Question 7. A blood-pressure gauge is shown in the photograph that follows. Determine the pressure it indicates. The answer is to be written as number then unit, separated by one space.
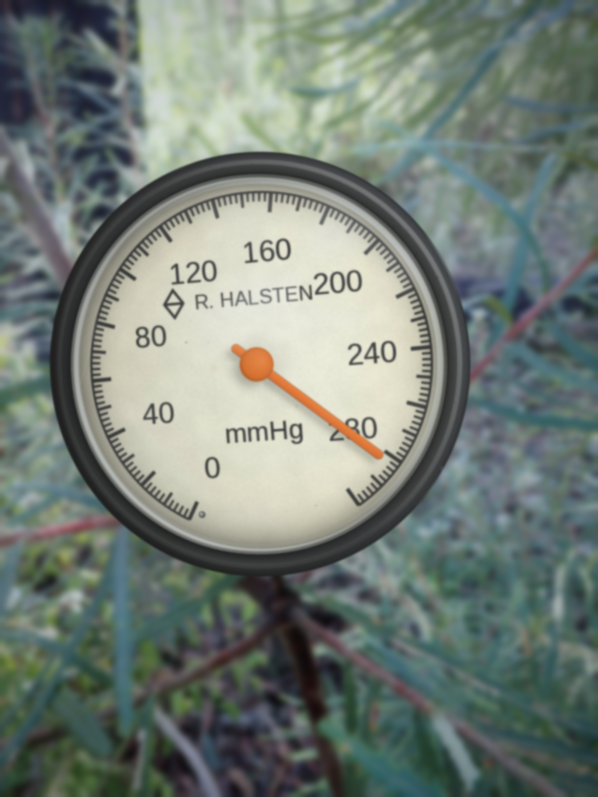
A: 282 mmHg
